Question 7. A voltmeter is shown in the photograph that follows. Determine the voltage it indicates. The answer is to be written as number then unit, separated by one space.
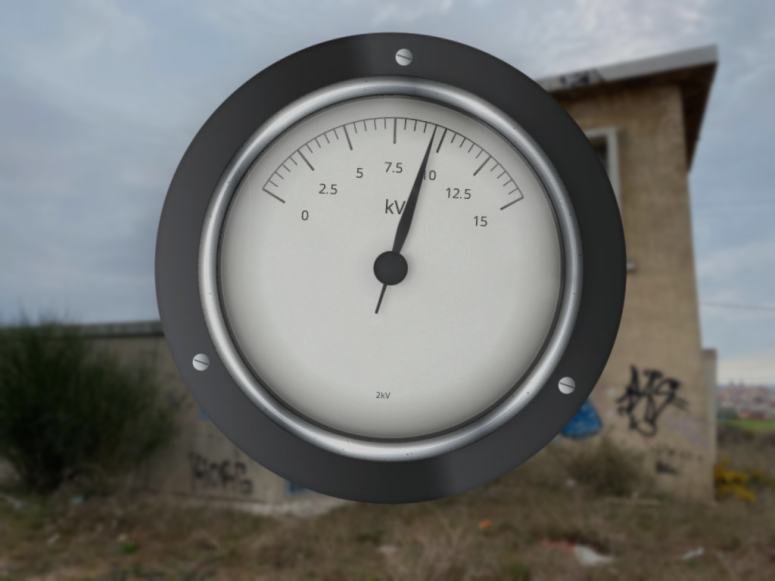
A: 9.5 kV
